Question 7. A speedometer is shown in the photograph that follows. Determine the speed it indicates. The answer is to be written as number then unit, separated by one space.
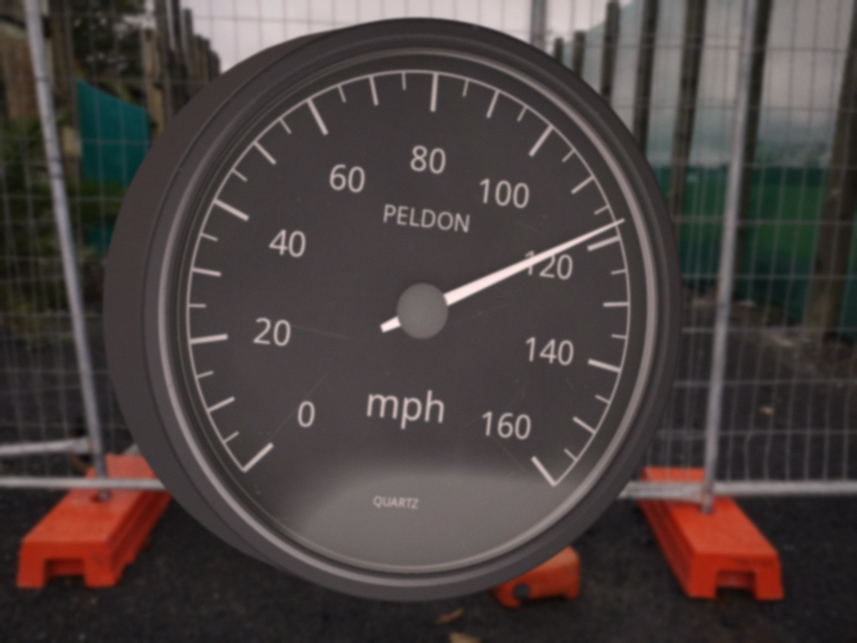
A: 117.5 mph
